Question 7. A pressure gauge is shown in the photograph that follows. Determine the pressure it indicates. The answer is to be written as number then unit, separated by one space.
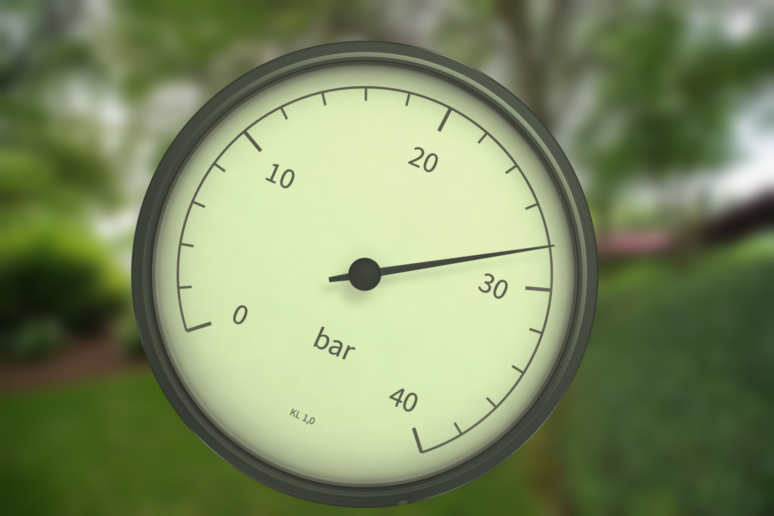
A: 28 bar
